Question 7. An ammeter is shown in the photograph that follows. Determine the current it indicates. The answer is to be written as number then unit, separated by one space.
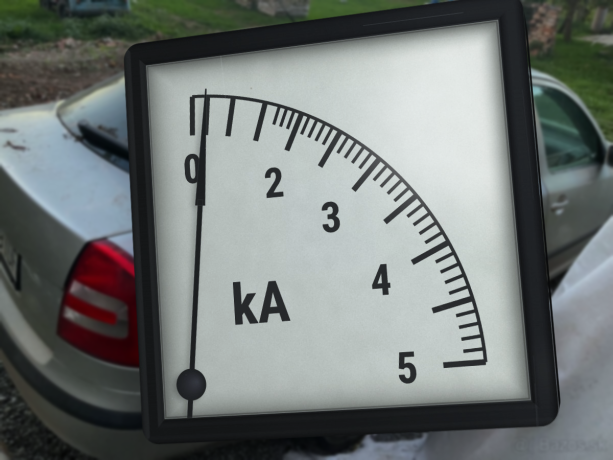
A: 0.5 kA
